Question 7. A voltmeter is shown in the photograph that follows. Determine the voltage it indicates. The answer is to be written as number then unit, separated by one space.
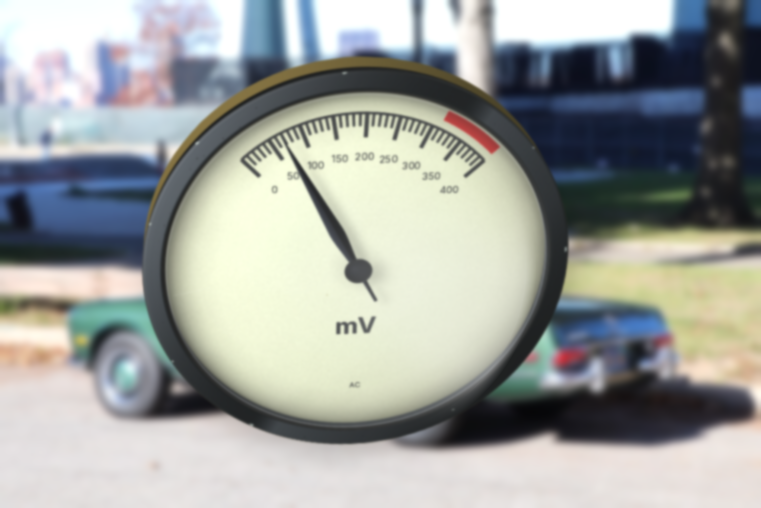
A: 70 mV
